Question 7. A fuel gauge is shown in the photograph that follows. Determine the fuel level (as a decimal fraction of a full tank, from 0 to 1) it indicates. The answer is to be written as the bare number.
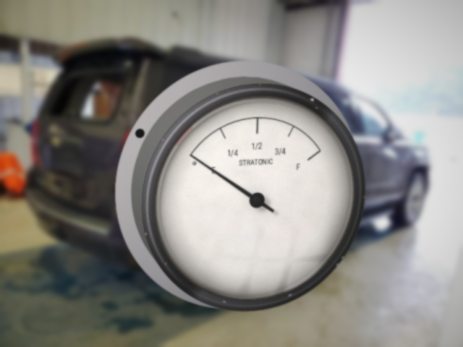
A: 0
